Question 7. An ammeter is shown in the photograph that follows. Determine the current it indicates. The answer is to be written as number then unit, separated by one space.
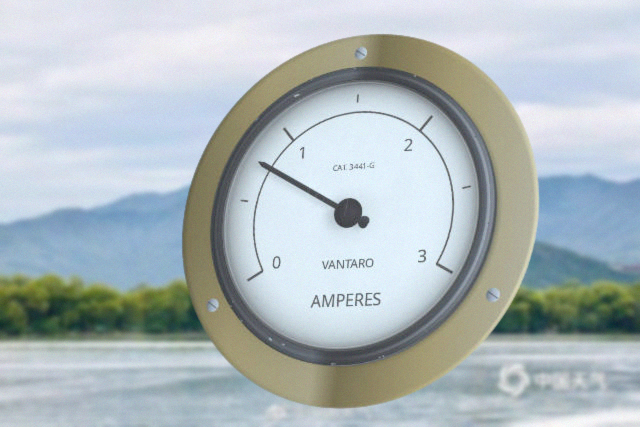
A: 0.75 A
